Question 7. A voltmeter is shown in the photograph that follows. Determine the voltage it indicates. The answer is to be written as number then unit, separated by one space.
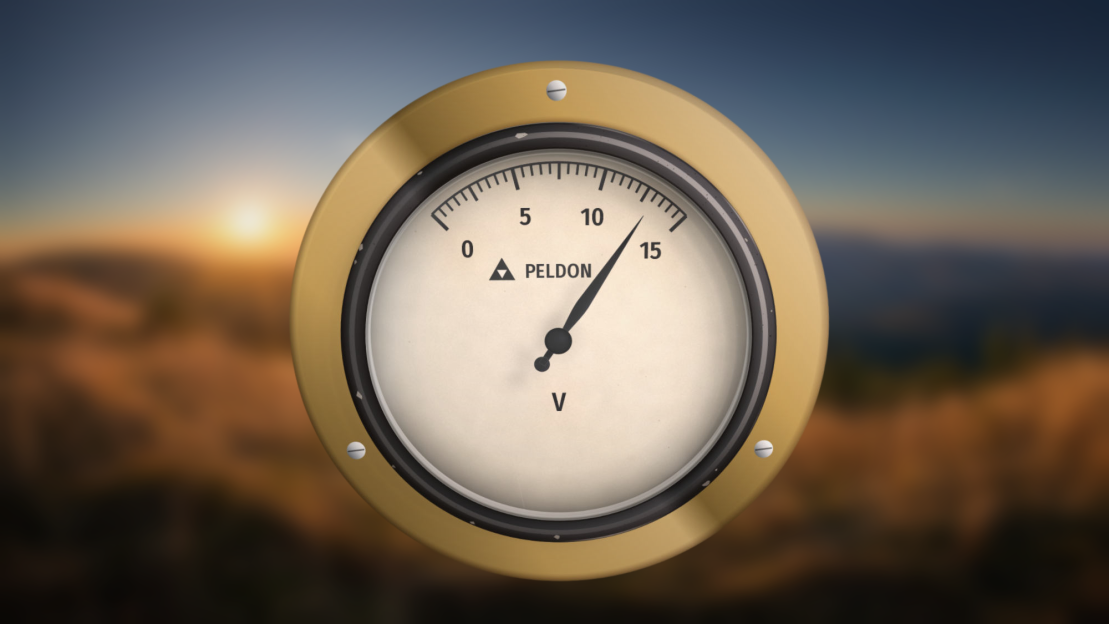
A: 13 V
